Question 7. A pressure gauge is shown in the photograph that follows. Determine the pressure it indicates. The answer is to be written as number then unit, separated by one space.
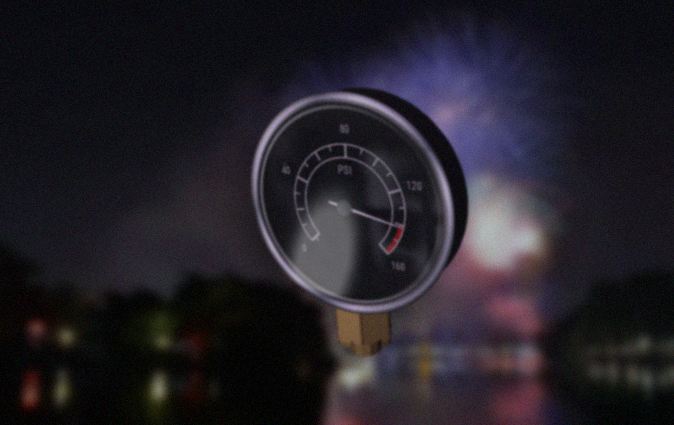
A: 140 psi
